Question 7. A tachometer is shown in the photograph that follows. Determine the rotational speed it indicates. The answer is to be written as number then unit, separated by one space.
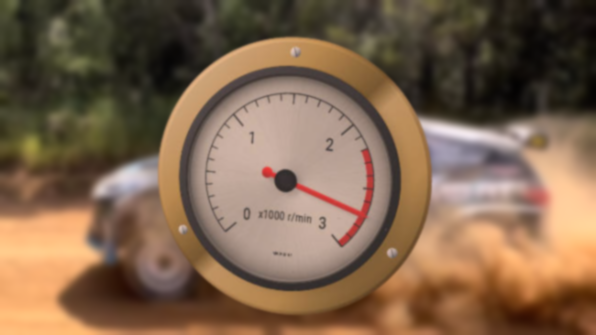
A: 2700 rpm
